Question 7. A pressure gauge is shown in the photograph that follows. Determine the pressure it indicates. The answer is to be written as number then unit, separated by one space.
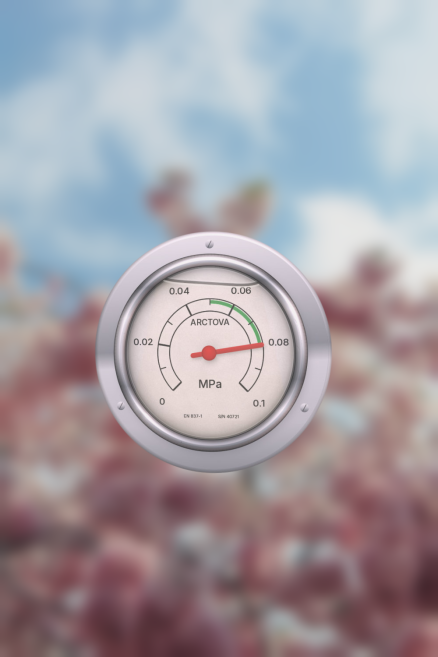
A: 0.08 MPa
